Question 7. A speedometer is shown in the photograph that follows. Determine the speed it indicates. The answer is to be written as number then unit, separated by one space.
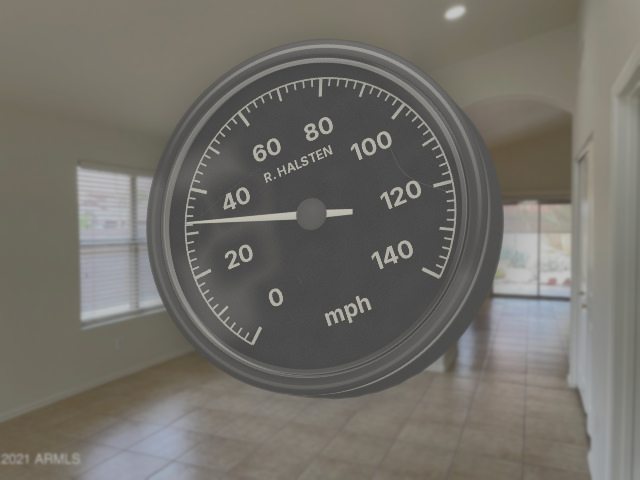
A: 32 mph
